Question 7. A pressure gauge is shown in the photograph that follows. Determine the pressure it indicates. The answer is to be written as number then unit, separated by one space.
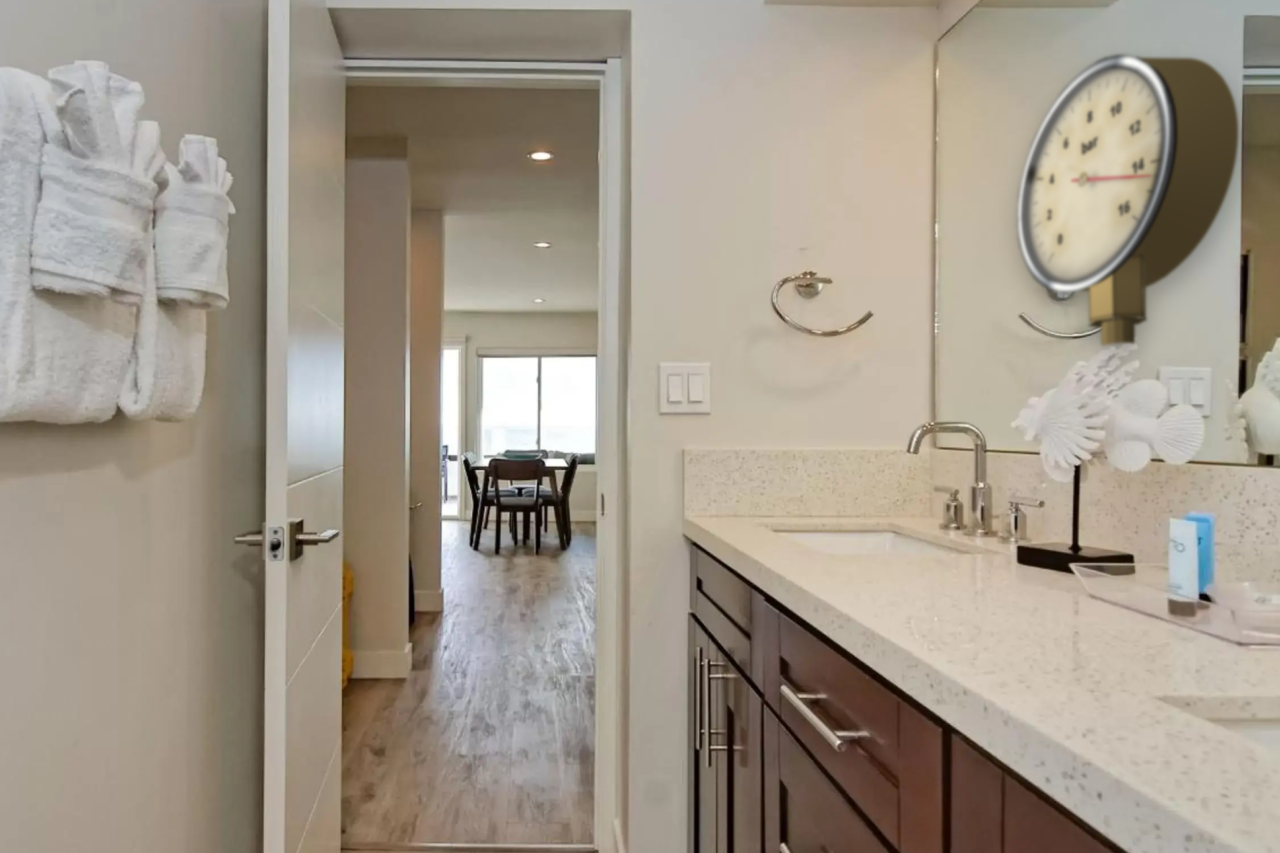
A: 14.5 bar
